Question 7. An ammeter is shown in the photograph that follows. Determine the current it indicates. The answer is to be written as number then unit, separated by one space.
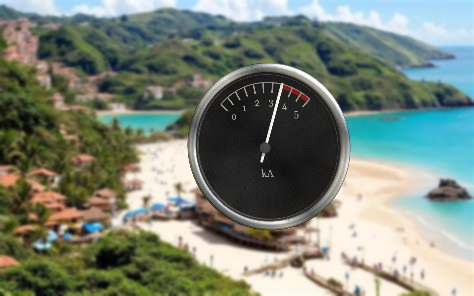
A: 3.5 kA
